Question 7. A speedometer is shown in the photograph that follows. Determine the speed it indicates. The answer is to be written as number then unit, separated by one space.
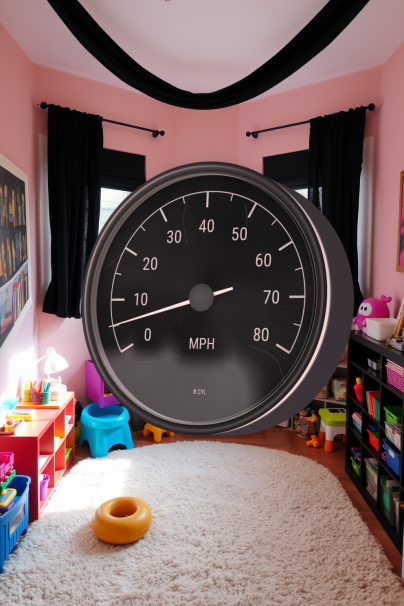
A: 5 mph
